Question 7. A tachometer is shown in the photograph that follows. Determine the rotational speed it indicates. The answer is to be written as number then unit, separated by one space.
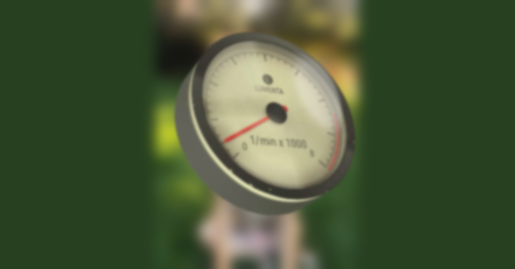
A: 400 rpm
